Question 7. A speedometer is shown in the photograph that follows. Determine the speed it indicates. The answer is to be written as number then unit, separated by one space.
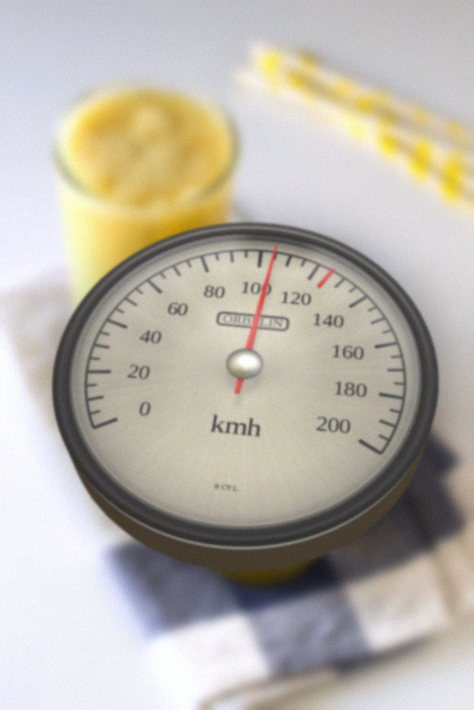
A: 105 km/h
